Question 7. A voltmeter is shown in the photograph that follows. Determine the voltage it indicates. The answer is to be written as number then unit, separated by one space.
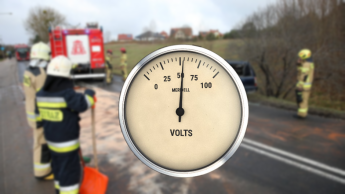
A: 55 V
